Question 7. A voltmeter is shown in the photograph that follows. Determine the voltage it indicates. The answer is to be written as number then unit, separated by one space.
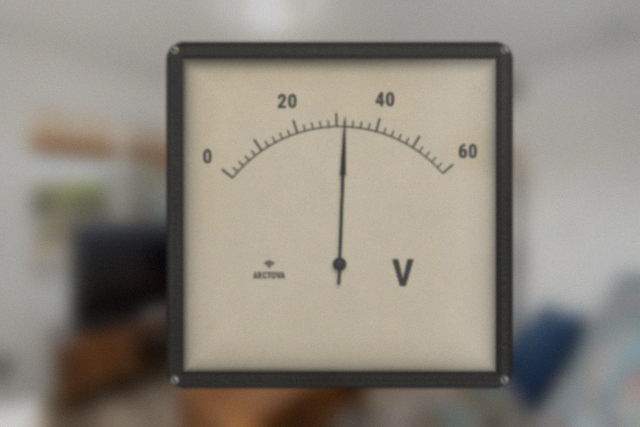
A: 32 V
